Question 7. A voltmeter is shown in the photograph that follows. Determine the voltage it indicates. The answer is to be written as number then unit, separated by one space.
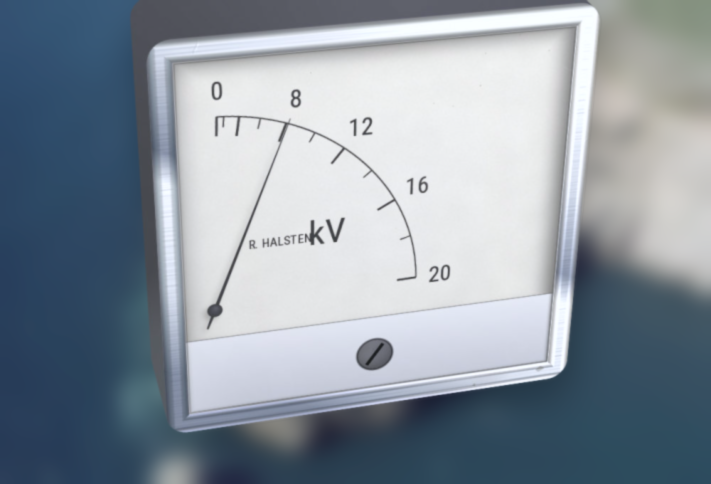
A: 8 kV
